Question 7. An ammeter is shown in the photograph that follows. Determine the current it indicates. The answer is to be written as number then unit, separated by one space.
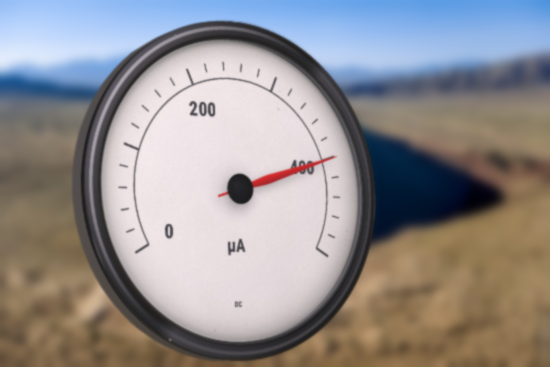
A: 400 µA
